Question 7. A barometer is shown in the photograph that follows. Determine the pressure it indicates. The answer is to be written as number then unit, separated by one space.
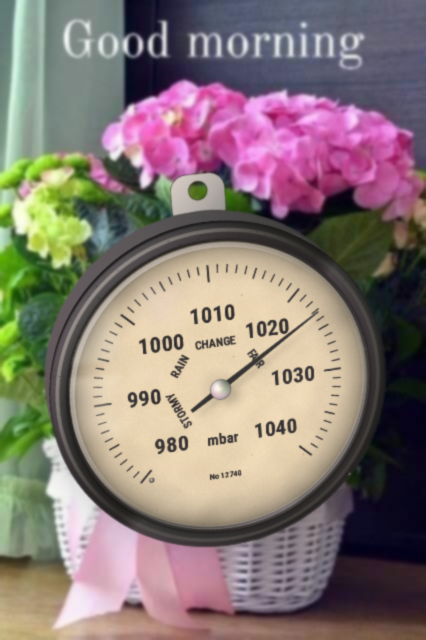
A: 1023 mbar
